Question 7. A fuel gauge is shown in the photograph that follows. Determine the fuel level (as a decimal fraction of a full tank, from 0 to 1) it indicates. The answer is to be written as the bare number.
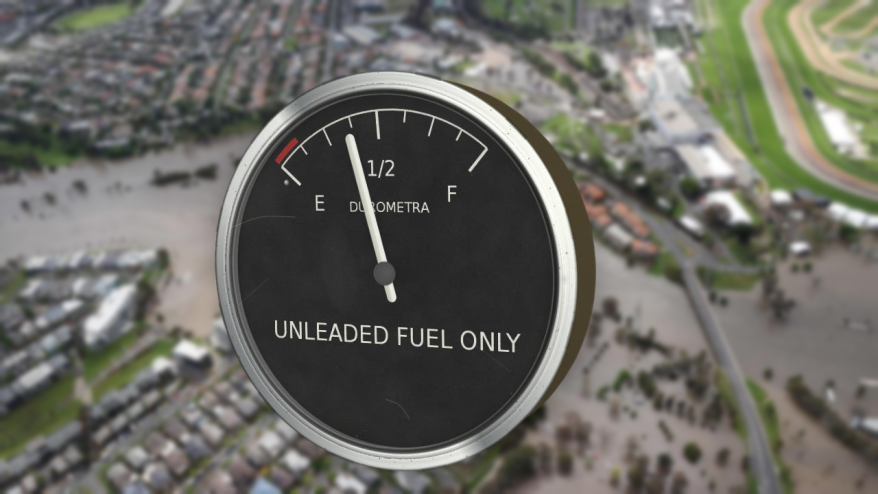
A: 0.375
